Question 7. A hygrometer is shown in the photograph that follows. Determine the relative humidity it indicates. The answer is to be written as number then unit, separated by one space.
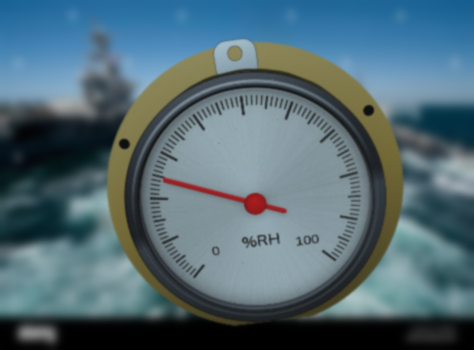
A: 25 %
